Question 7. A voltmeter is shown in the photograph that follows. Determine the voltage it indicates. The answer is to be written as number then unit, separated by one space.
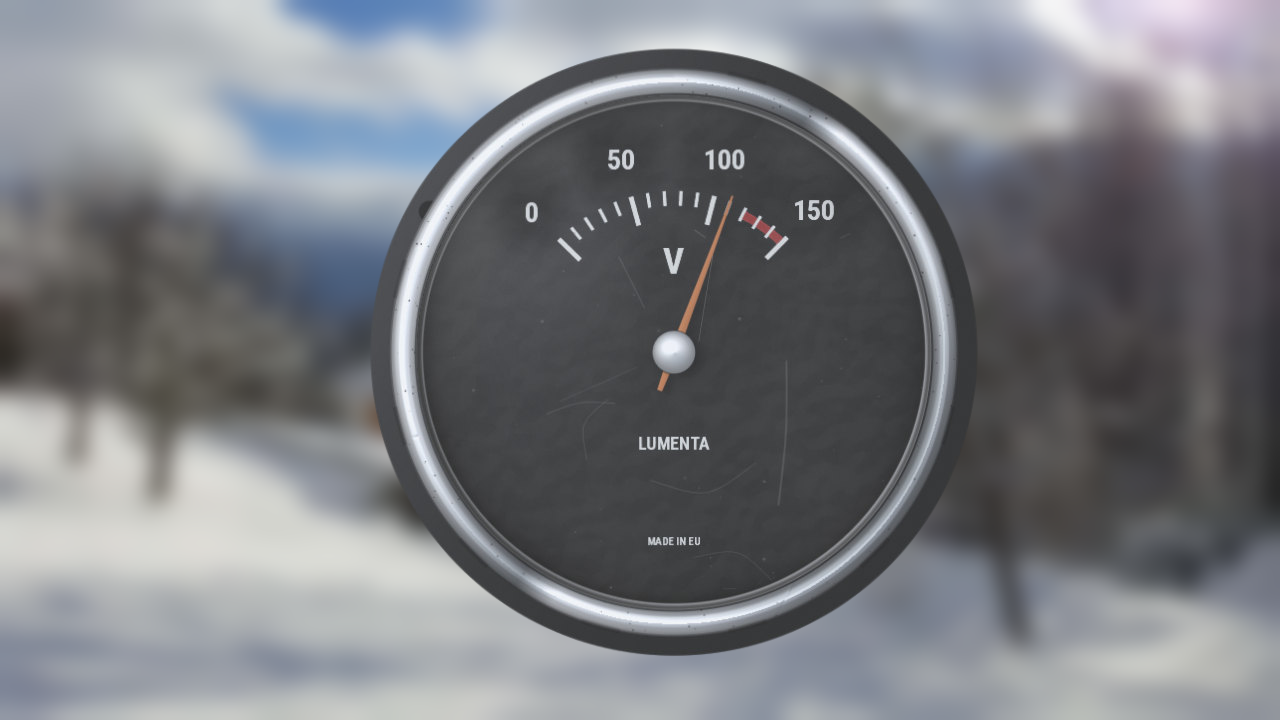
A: 110 V
